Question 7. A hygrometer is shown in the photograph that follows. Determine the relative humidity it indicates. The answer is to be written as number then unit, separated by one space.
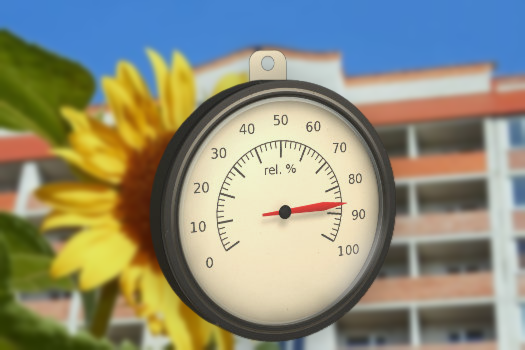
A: 86 %
